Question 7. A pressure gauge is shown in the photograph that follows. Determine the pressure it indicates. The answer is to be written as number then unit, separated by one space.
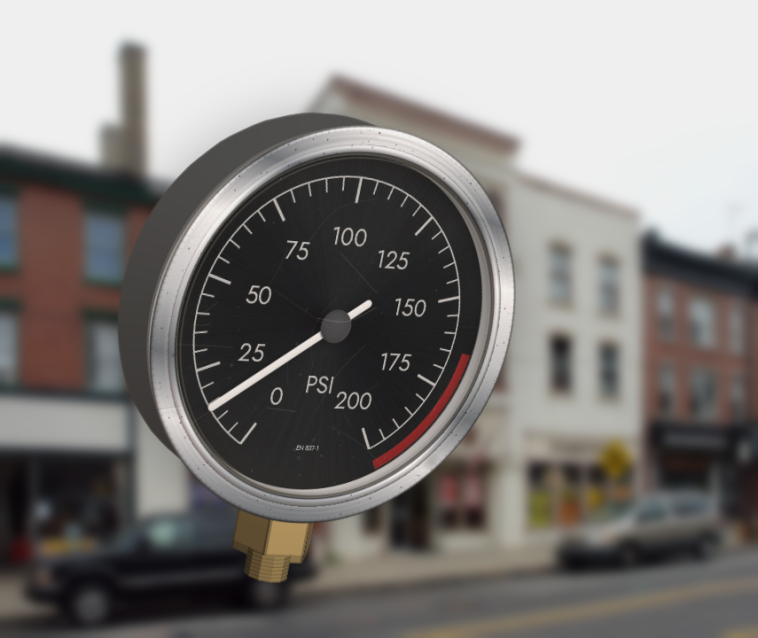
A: 15 psi
